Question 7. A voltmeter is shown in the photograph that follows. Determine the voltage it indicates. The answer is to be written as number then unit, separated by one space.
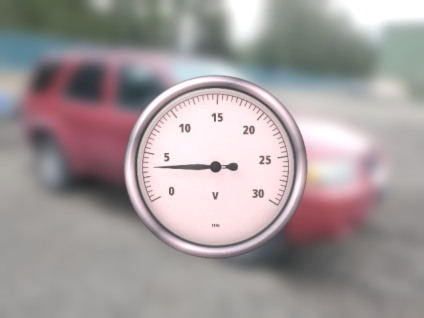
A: 3.5 V
